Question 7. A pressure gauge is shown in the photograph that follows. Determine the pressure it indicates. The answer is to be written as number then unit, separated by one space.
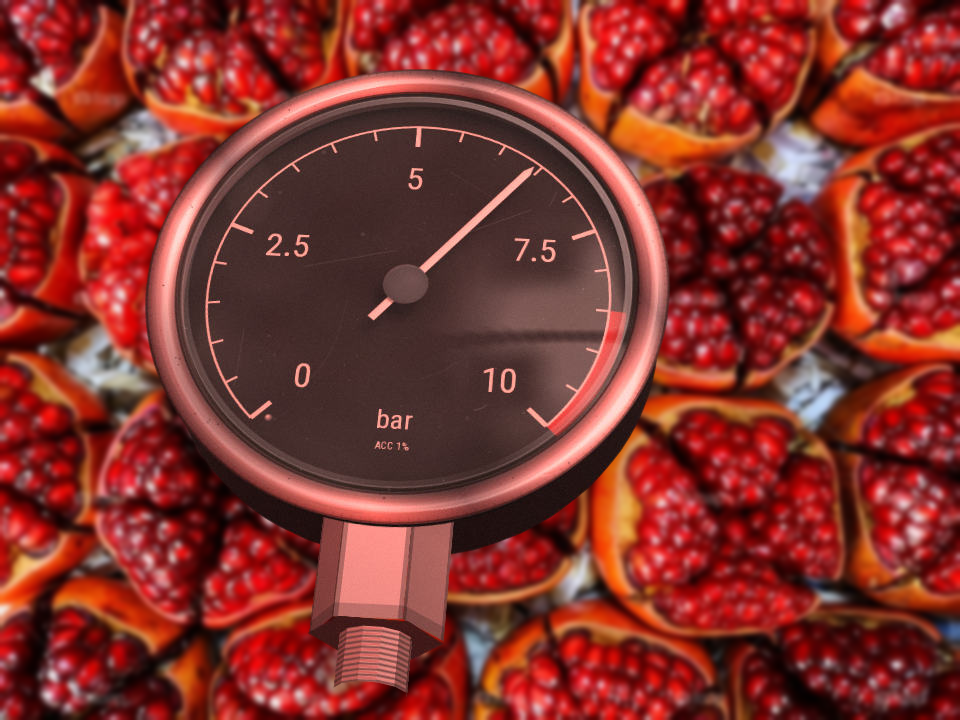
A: 6.5 bar
